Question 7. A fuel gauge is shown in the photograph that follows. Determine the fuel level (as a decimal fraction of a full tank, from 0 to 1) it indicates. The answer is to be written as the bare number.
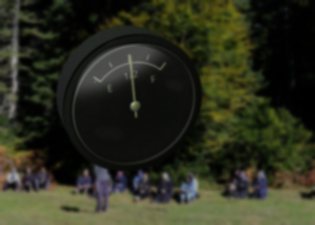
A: 0.5
